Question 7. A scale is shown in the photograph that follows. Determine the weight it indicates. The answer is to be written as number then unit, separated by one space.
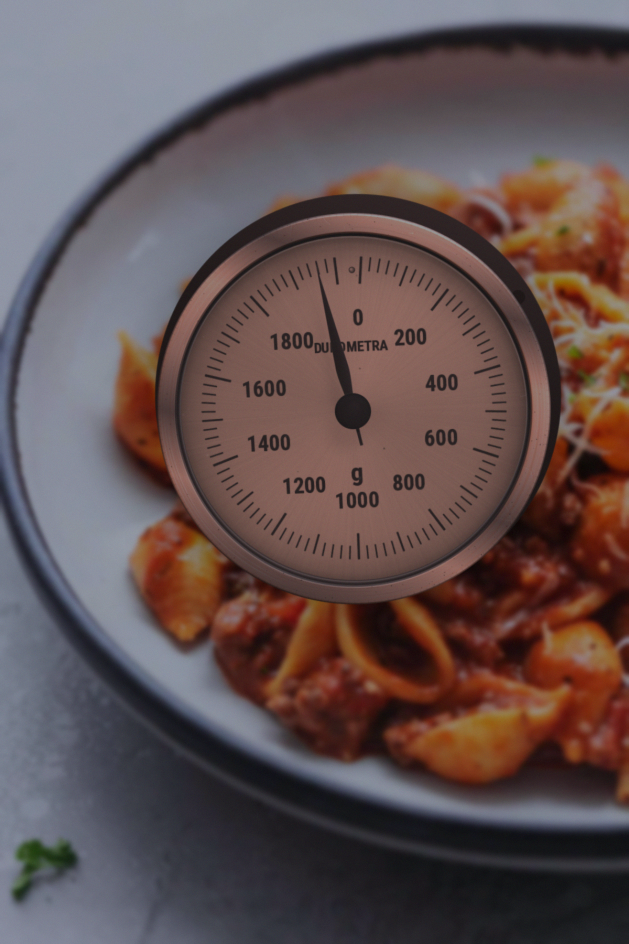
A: 1960 g
